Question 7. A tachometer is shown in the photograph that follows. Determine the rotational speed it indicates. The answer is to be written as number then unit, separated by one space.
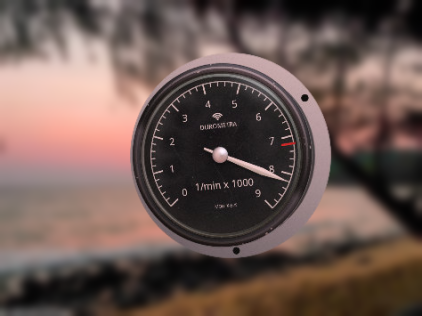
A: 8200 rpm
